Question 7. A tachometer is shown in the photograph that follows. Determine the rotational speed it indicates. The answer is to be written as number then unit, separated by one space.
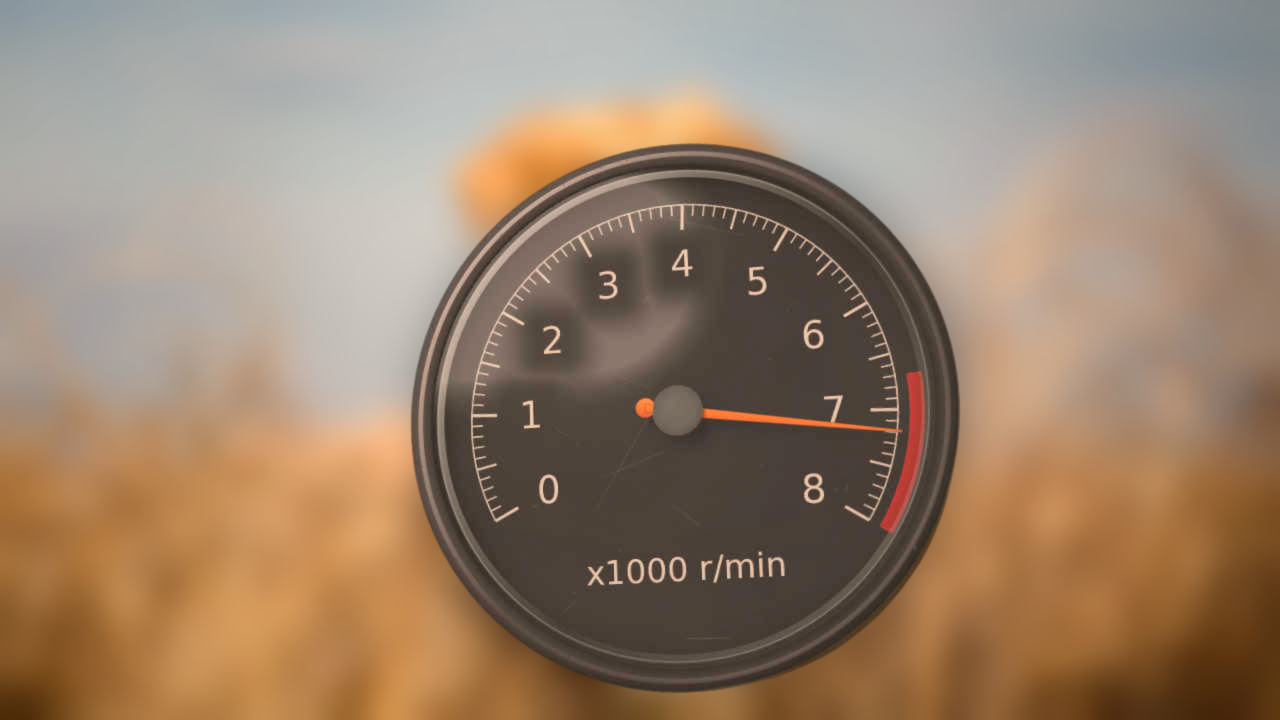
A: 7200 rpm
